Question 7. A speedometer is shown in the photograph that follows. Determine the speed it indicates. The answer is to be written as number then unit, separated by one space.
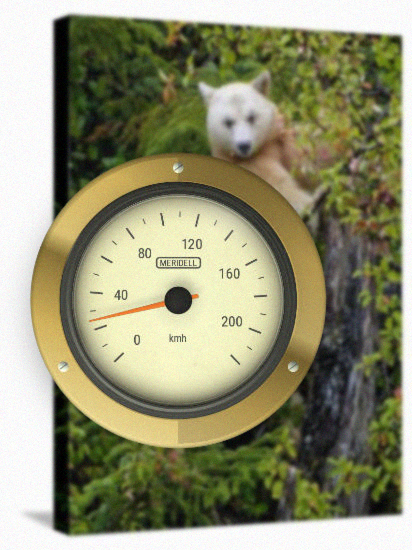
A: 25 km/h
